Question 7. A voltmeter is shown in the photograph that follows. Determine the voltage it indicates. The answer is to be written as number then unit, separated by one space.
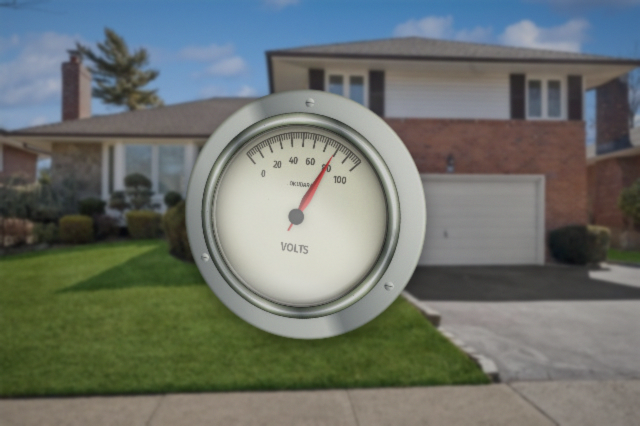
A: 80 V
